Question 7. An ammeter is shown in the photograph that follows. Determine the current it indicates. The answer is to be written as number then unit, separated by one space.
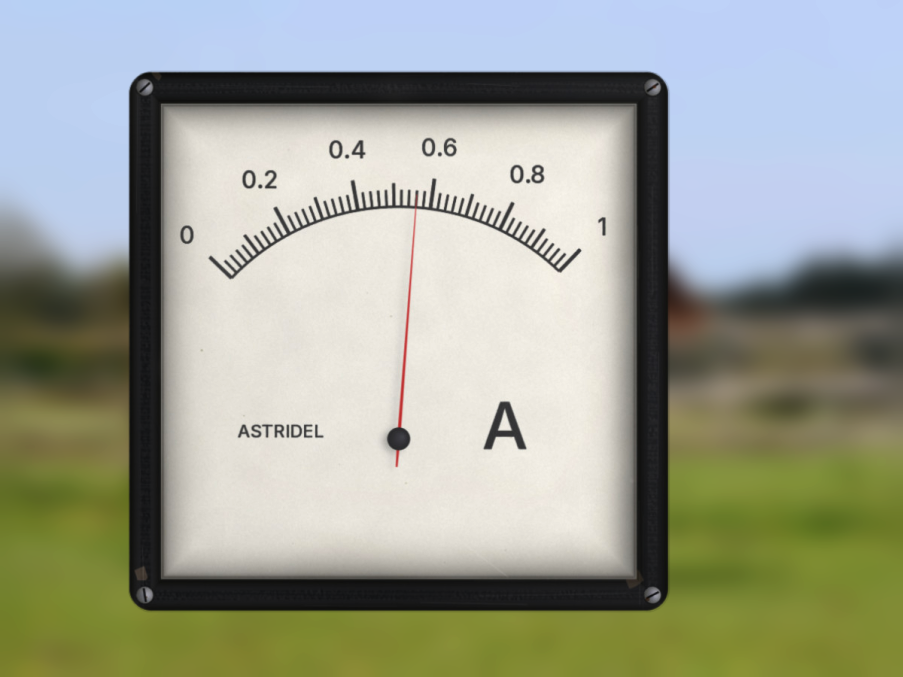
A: 0.56 A
